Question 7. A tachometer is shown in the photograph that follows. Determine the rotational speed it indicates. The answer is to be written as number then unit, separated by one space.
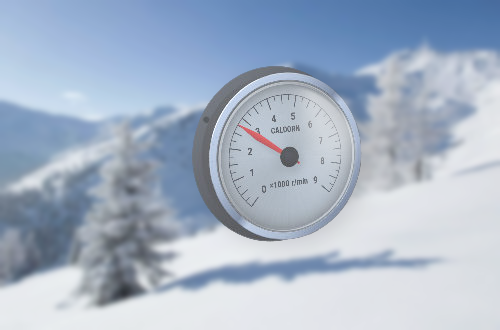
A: 2750 rpm
